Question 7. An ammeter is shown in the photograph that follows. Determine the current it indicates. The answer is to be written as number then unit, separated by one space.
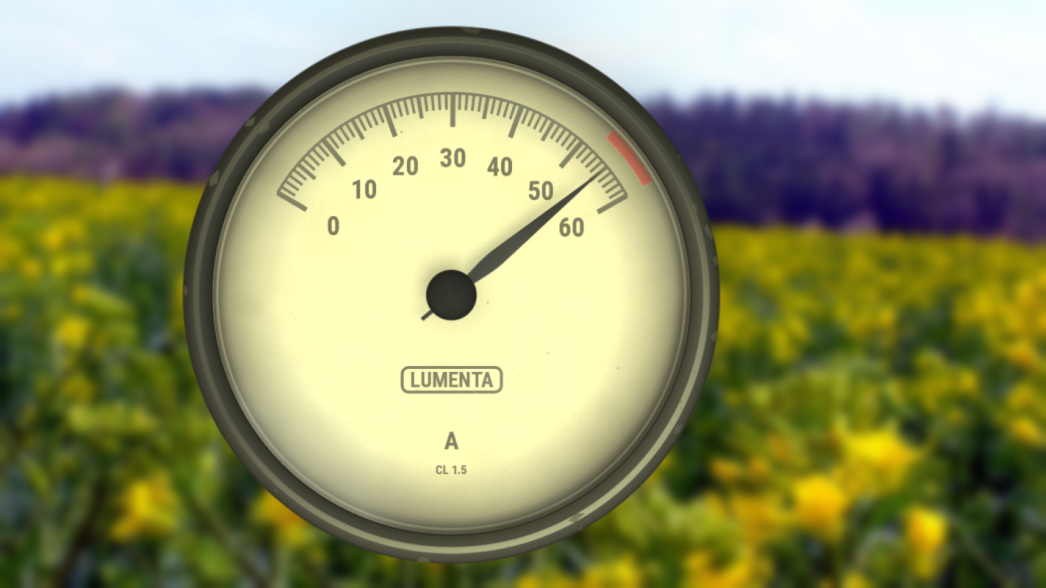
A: 55 A
